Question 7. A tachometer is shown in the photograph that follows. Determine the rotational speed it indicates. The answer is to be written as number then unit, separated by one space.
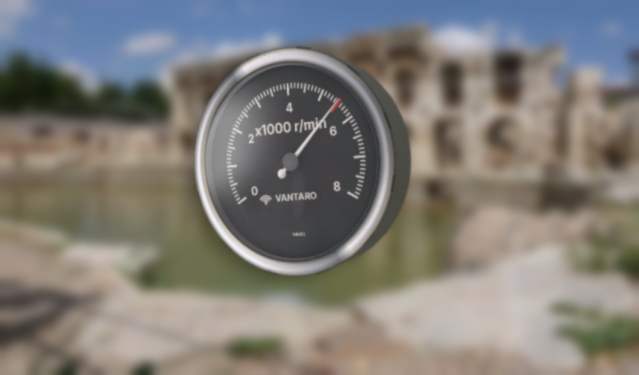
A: 5500 rpm
